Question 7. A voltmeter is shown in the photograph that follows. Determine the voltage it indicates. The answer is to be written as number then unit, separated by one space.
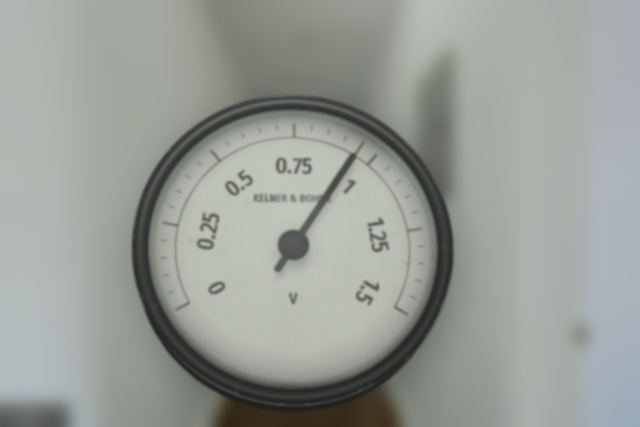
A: 0.95 V
